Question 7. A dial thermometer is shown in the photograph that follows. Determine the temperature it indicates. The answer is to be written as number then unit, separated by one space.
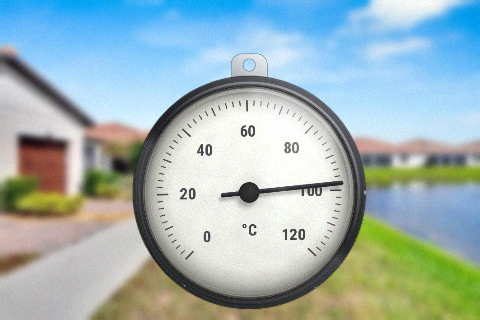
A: 98 °C
